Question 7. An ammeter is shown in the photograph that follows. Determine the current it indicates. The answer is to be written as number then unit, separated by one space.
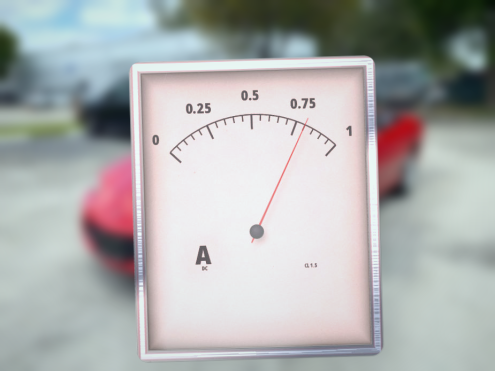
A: 0.8 A
